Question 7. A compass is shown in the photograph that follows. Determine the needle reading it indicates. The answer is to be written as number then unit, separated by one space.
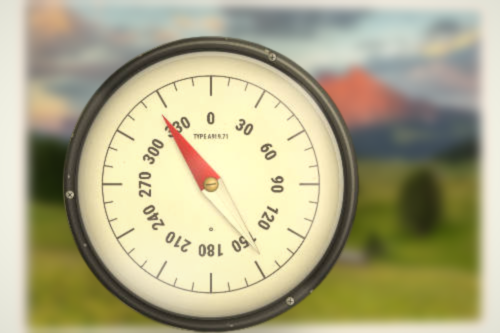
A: 325 °
